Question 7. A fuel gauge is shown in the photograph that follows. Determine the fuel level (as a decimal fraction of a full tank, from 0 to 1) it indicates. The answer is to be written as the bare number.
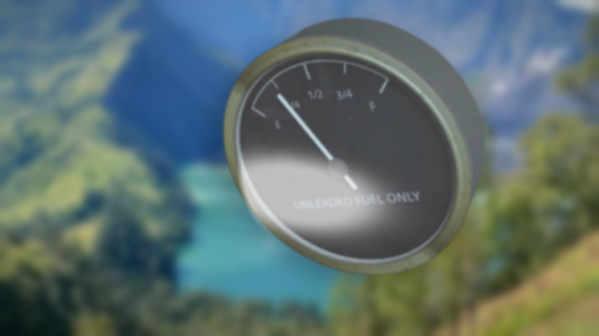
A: 0.25
